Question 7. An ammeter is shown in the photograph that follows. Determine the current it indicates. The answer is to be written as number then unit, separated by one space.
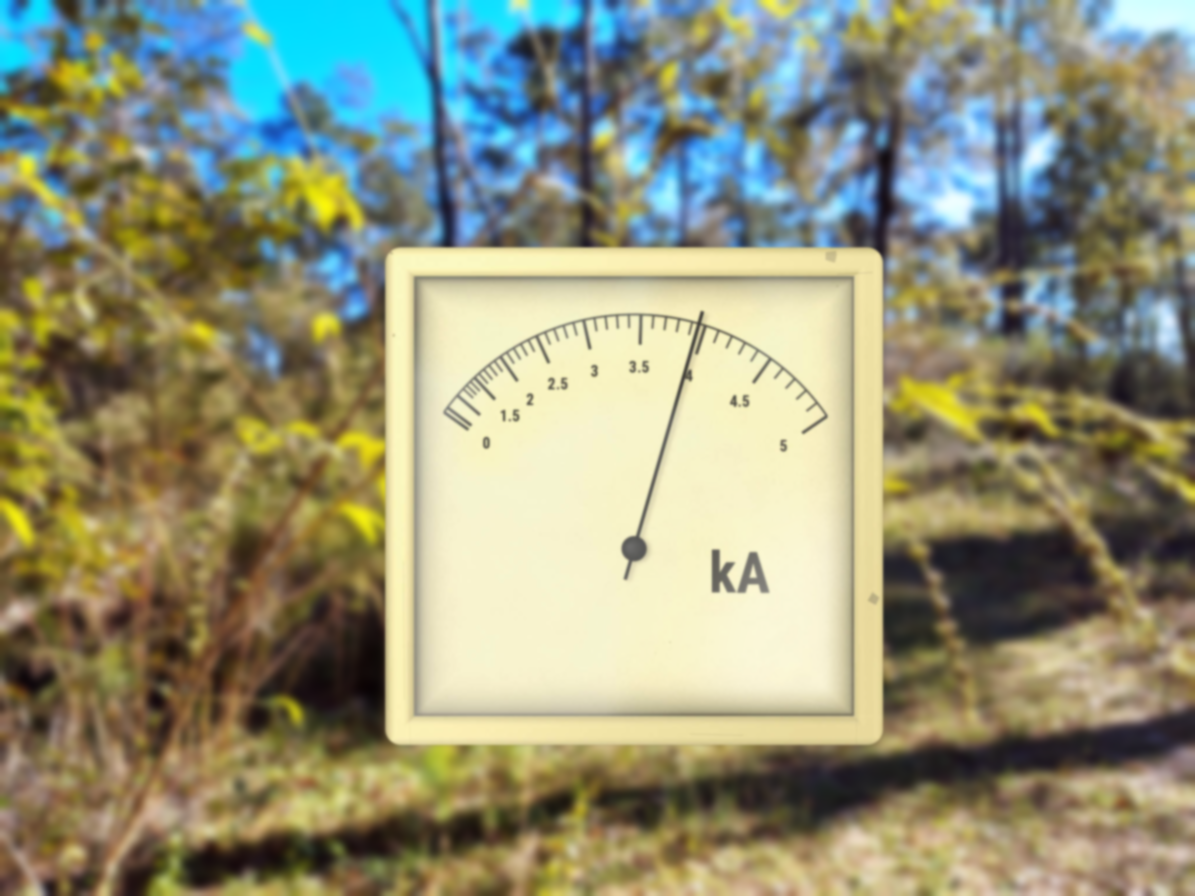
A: 3.95 kA
